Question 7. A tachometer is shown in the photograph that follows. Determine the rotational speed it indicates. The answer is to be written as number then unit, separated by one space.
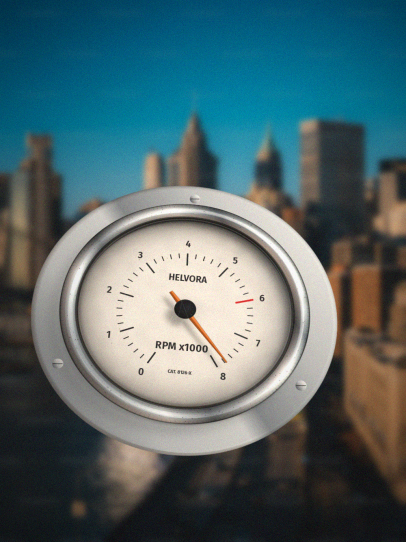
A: 7800 rpm
